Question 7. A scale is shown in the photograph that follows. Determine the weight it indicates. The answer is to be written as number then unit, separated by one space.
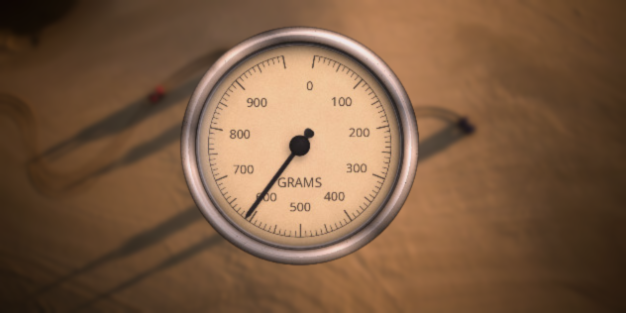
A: 610 g
